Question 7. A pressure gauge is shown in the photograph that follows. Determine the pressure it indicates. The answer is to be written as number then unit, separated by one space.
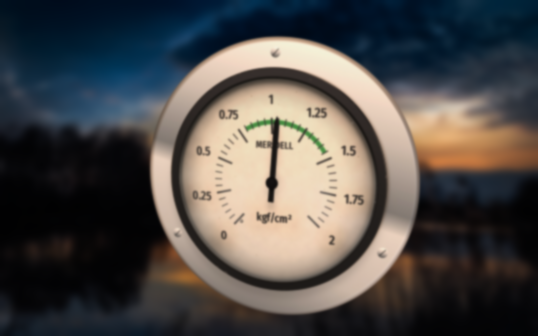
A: 1.05 kg/cm²
